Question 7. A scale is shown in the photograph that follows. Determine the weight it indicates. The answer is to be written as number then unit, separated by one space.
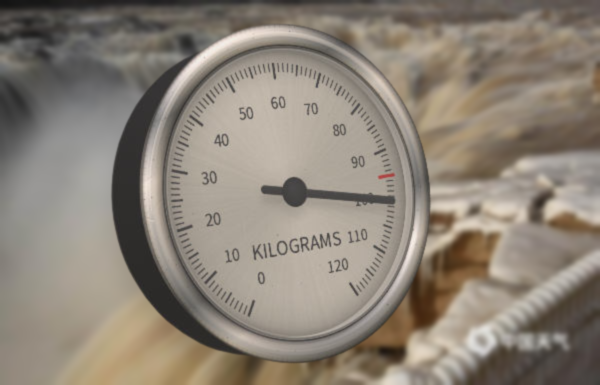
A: 100 kg
